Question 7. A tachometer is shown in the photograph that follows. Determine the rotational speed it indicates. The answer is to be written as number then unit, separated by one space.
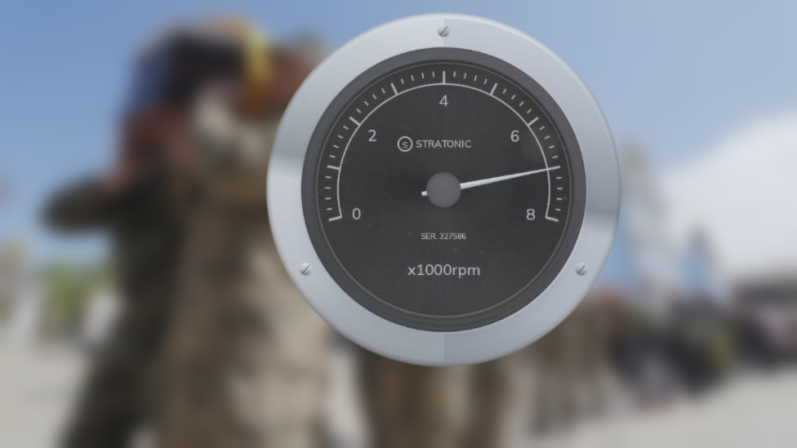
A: 7000 rpm
